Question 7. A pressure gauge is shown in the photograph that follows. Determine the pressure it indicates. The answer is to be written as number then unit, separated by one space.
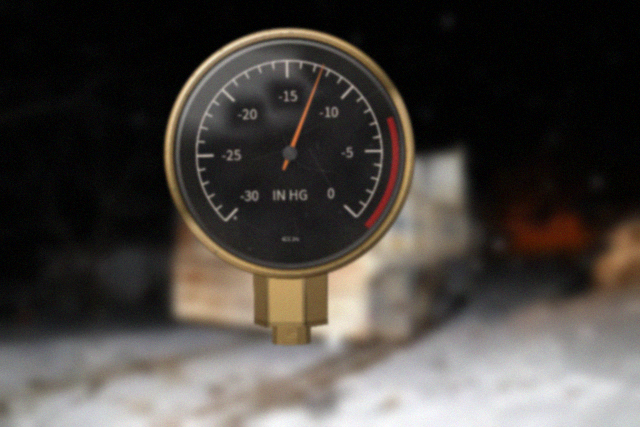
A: -12.5 inHg
